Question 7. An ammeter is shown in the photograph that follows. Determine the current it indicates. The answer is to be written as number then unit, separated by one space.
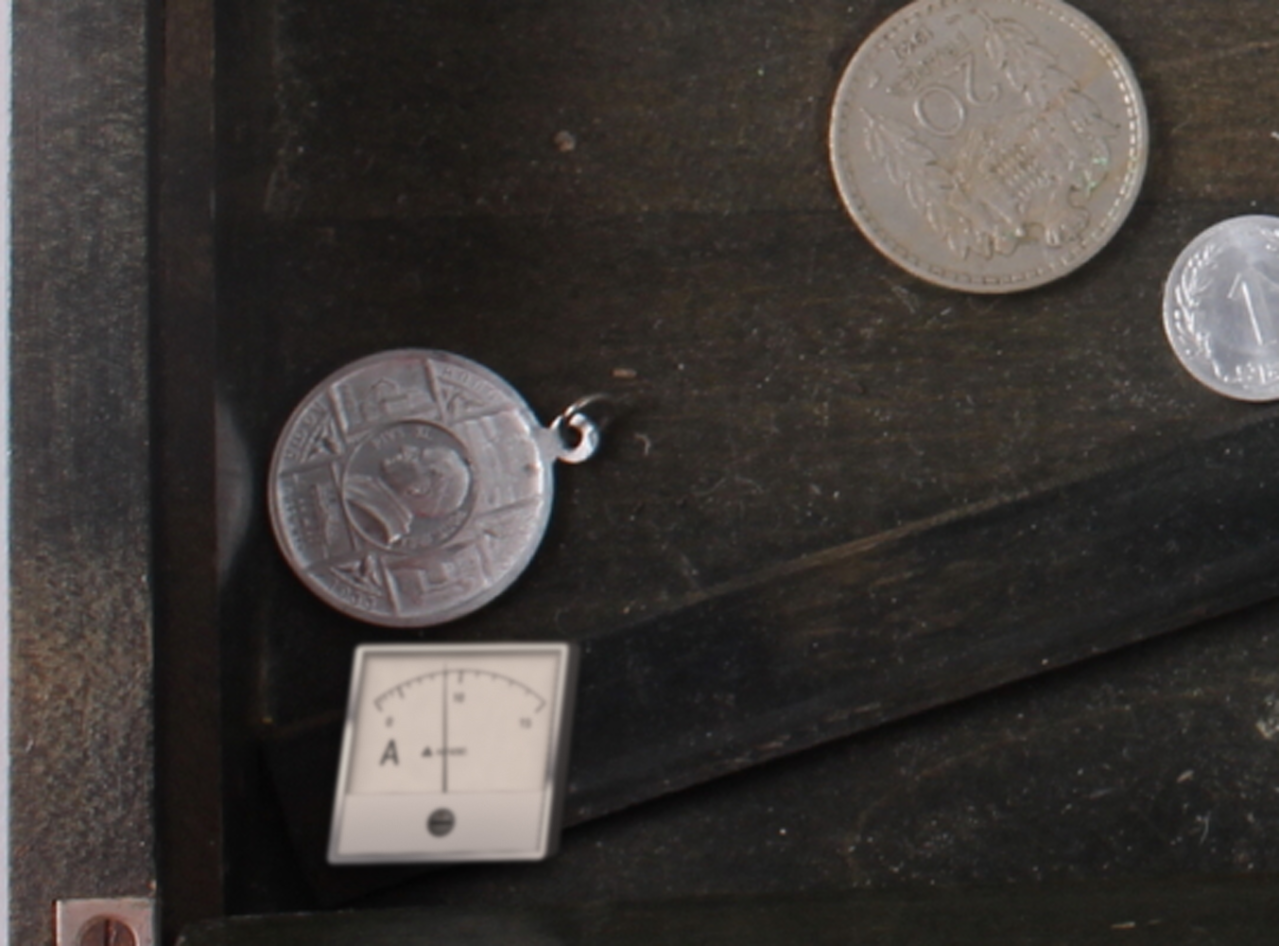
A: 9 A
